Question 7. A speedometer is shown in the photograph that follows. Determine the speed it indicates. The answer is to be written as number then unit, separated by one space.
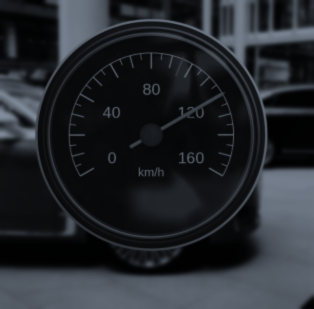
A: 120 km/h
